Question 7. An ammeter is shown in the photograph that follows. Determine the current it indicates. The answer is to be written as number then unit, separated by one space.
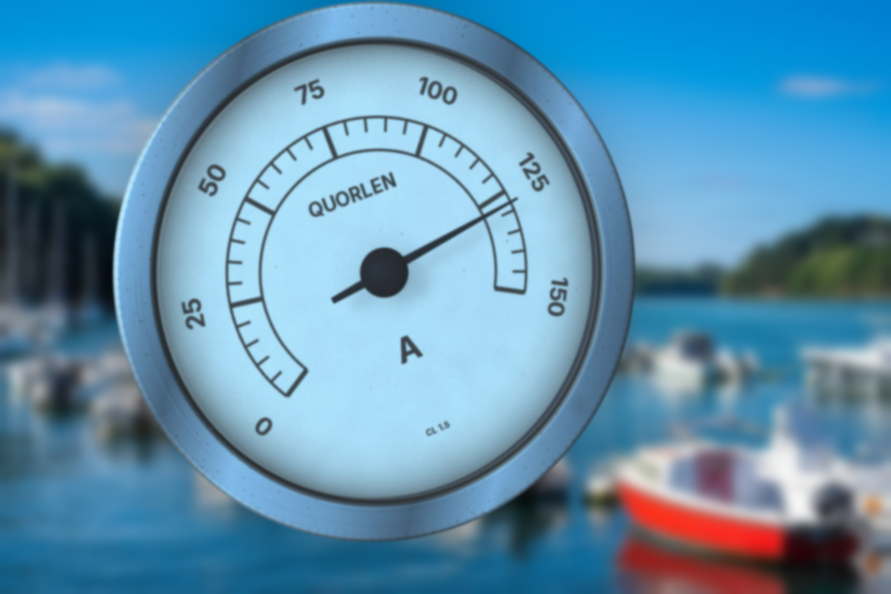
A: 127.5 A
